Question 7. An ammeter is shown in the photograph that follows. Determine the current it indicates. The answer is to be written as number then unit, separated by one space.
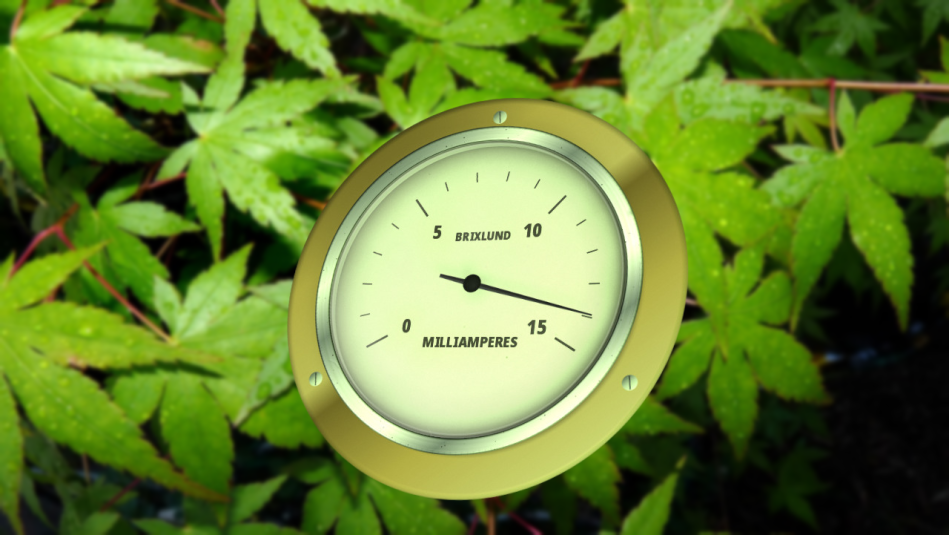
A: 14 mA
